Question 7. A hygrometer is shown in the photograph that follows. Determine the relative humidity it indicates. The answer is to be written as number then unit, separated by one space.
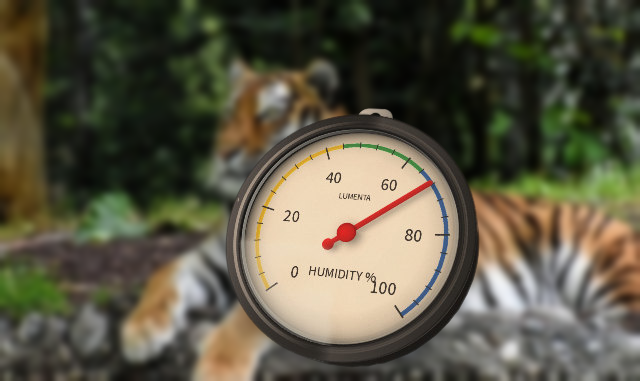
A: 68 %
